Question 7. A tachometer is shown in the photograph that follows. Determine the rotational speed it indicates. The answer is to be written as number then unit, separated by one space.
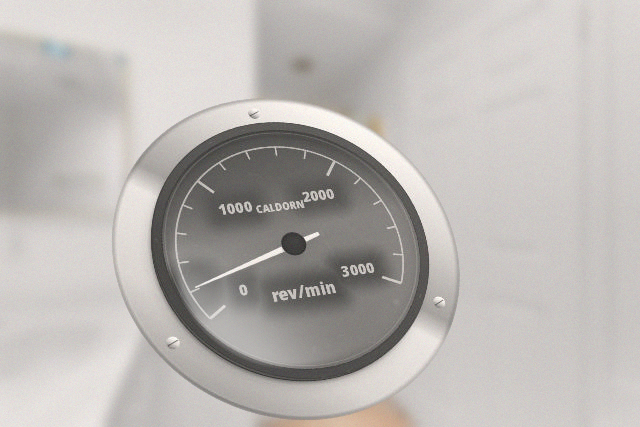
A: 200 rpm
